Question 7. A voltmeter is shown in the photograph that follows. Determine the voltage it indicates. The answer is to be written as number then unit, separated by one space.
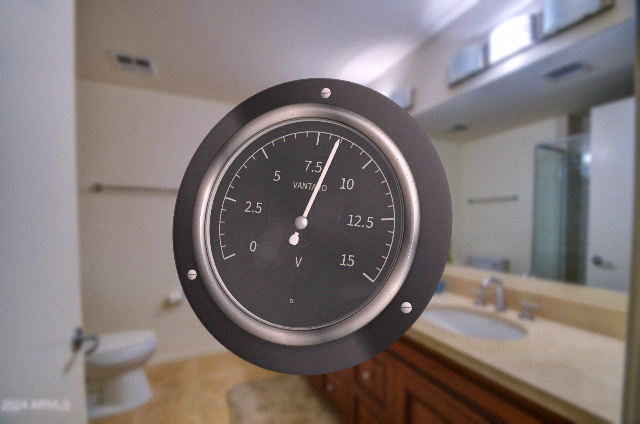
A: 8.5 V
